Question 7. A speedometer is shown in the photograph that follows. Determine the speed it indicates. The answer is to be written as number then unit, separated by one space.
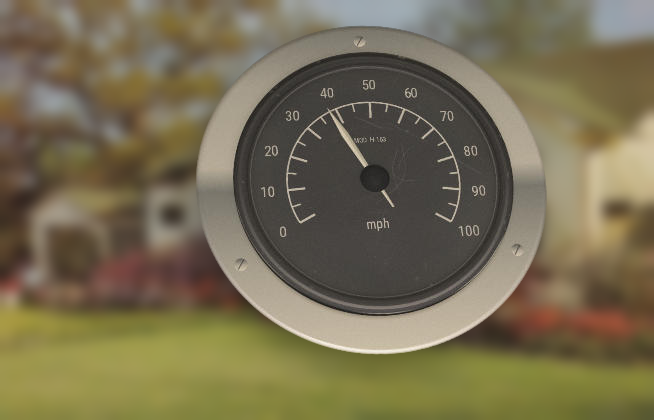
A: 37.5 mph
